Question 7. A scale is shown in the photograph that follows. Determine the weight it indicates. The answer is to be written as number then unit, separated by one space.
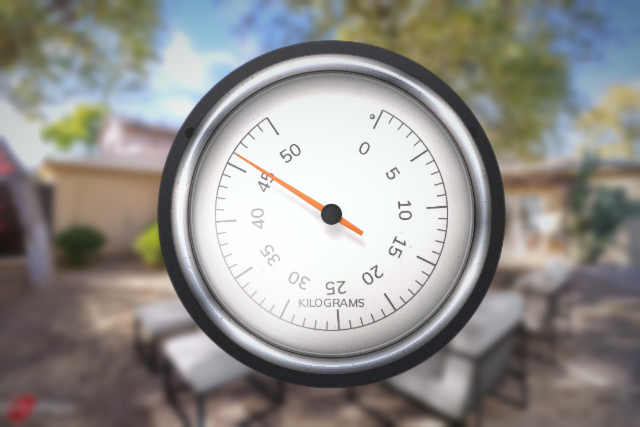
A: 46 kg
